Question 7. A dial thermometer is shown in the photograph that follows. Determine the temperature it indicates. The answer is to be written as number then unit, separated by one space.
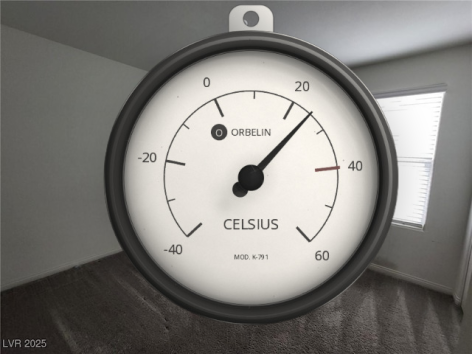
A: 25 °C
